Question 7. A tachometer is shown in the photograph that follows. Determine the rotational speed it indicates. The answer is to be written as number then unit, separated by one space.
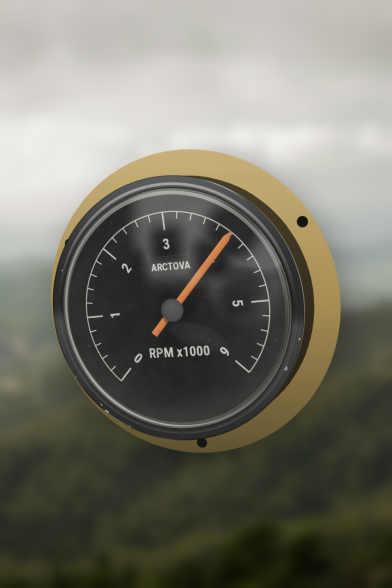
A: 4000 rpm
